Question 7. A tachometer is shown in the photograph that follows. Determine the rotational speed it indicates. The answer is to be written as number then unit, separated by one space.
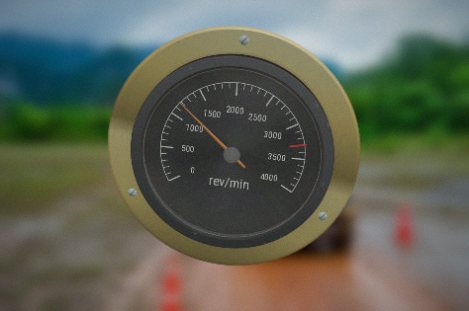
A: 1200 rpm
